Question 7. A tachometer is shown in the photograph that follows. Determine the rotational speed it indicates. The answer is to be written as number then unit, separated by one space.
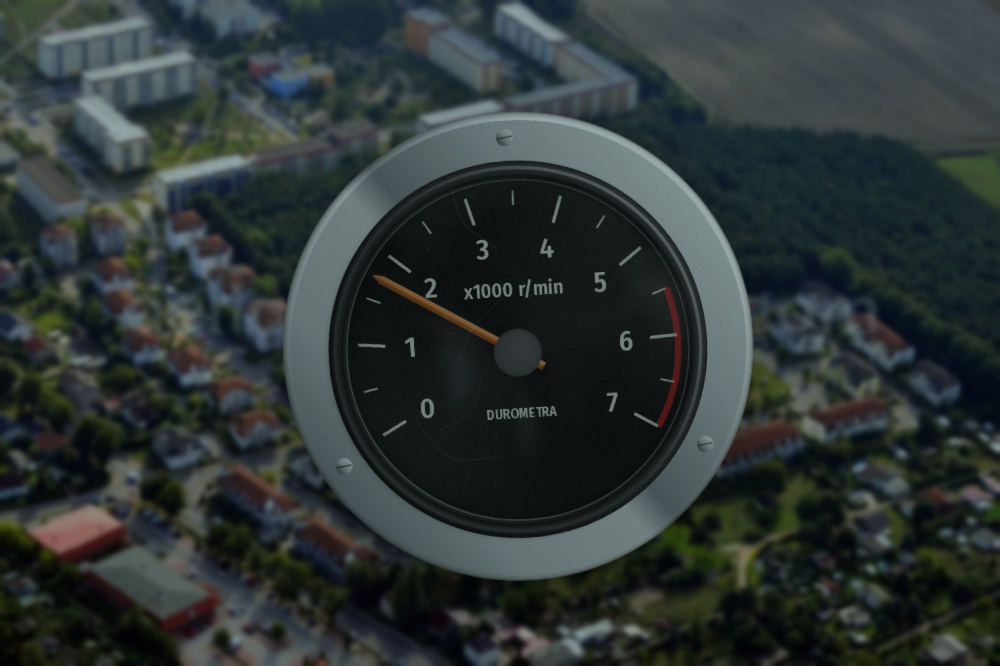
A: 1750 rpm
